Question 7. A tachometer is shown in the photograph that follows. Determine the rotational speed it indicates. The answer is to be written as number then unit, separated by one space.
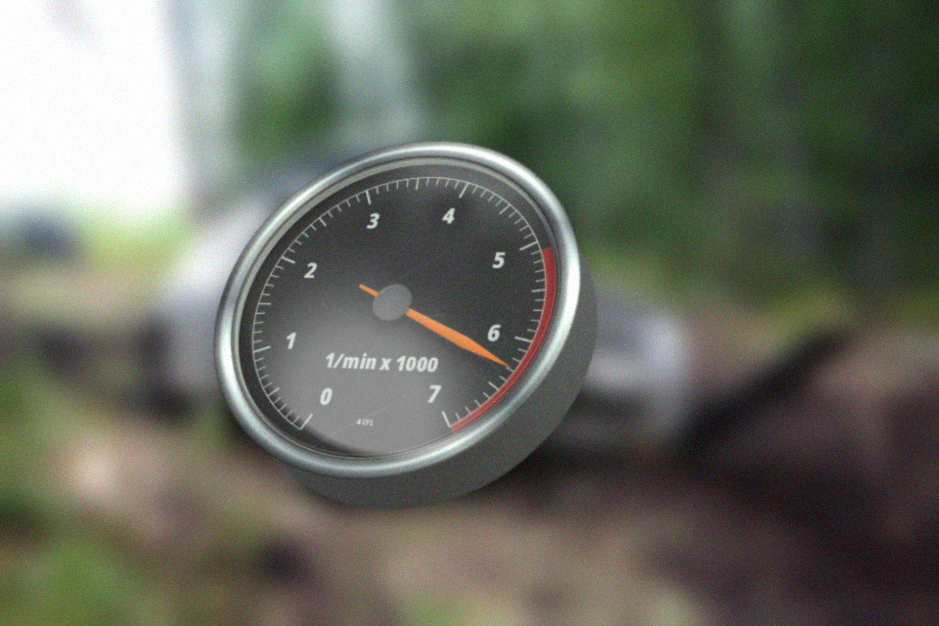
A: 6300 rpm
